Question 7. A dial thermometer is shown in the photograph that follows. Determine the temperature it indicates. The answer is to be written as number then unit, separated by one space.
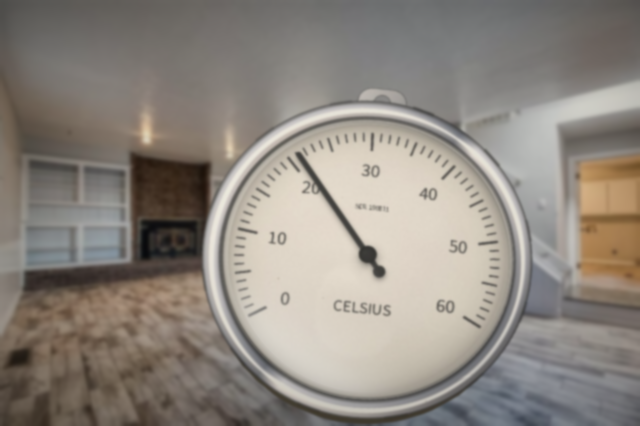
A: 21 °C
